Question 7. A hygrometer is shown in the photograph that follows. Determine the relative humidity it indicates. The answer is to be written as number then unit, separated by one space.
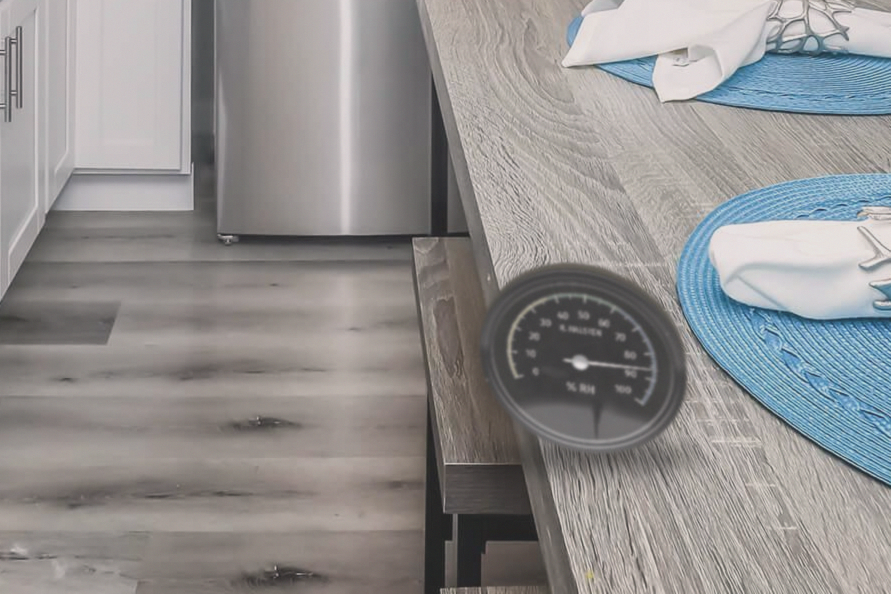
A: 85 %
